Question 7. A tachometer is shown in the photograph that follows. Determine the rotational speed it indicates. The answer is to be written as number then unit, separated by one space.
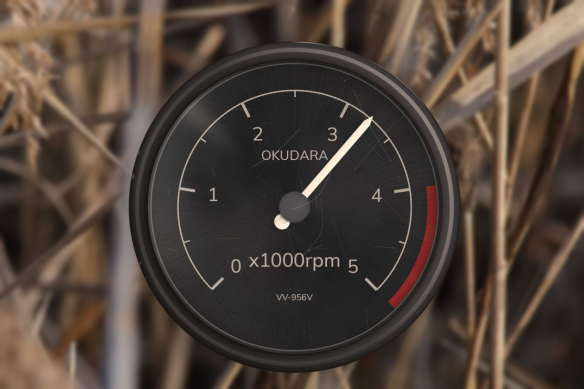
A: 3250 rpm
